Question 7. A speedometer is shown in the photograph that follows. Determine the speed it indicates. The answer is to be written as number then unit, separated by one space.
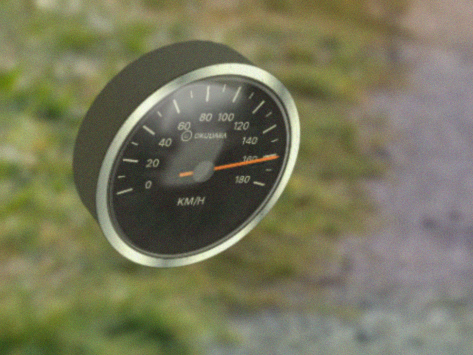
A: 160 km/h
